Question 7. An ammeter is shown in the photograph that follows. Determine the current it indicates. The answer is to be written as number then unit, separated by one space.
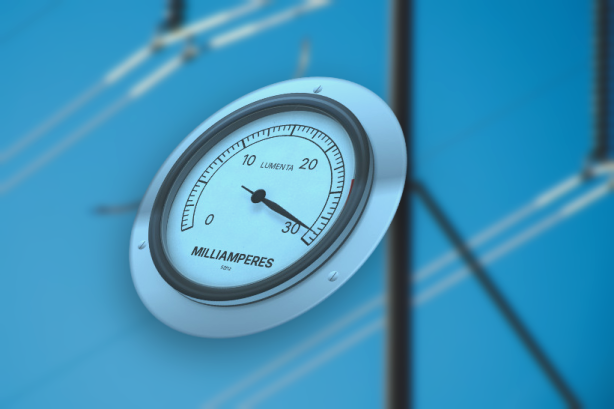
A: 29 mA
